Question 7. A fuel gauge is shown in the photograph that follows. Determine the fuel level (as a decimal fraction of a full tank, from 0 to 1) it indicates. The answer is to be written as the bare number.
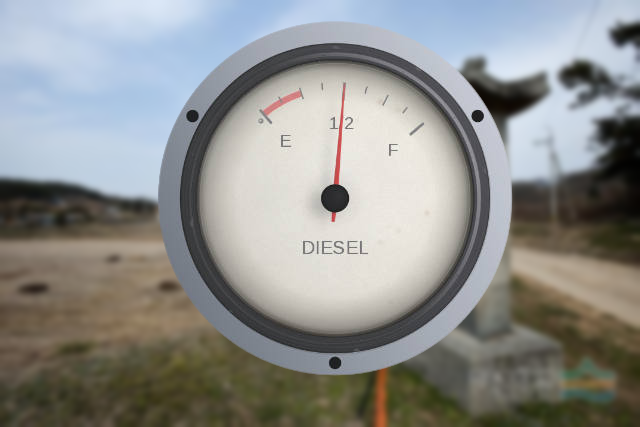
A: 0.5
